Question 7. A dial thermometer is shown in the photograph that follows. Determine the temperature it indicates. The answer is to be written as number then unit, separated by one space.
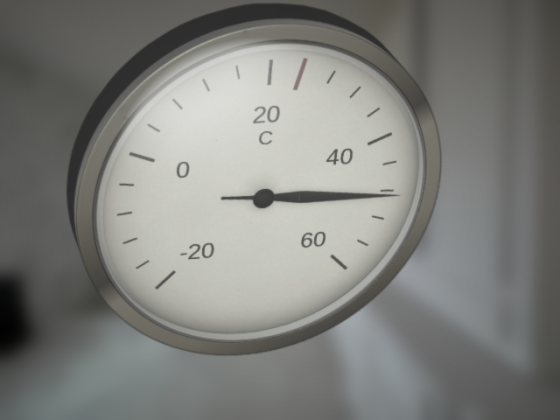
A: 48 °C
